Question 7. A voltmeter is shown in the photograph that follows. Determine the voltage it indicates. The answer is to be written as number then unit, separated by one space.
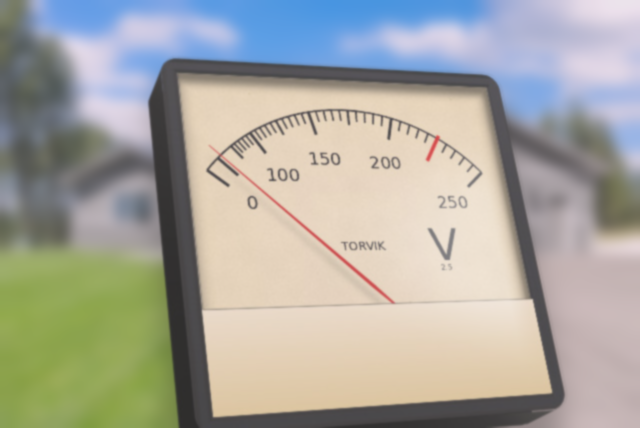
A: 50 V
